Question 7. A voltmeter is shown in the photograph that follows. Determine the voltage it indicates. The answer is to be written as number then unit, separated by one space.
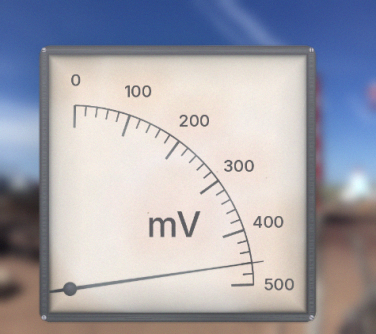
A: 460 mV
